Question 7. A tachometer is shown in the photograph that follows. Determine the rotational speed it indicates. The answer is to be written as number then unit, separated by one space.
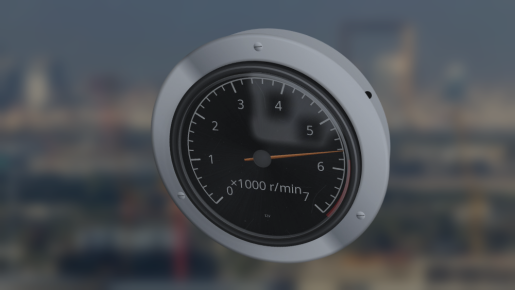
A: 5600 rpm
